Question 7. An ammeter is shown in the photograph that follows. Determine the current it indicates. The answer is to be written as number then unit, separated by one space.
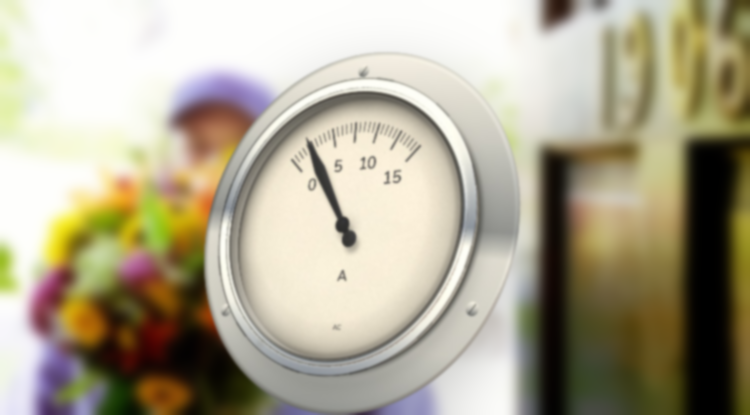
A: 2.5 A
